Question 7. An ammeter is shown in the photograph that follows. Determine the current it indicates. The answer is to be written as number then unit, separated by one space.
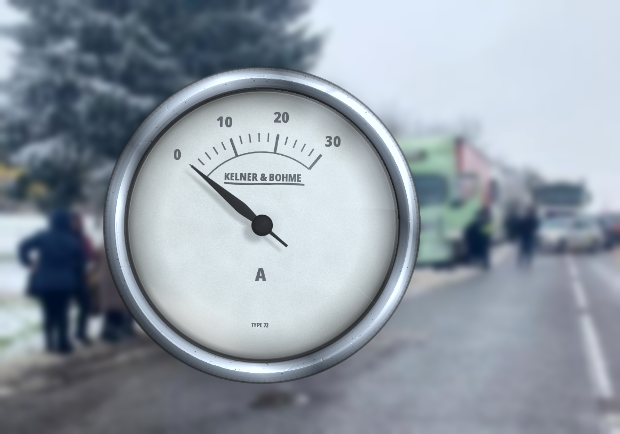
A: 0 A
